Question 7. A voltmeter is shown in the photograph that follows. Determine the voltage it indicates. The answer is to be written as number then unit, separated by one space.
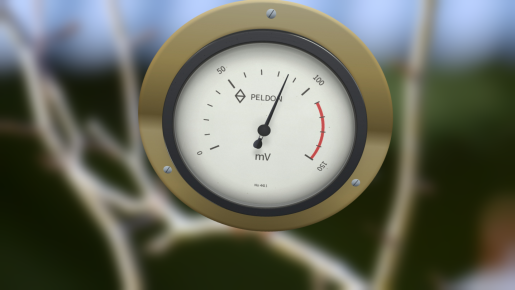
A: 85 mV
